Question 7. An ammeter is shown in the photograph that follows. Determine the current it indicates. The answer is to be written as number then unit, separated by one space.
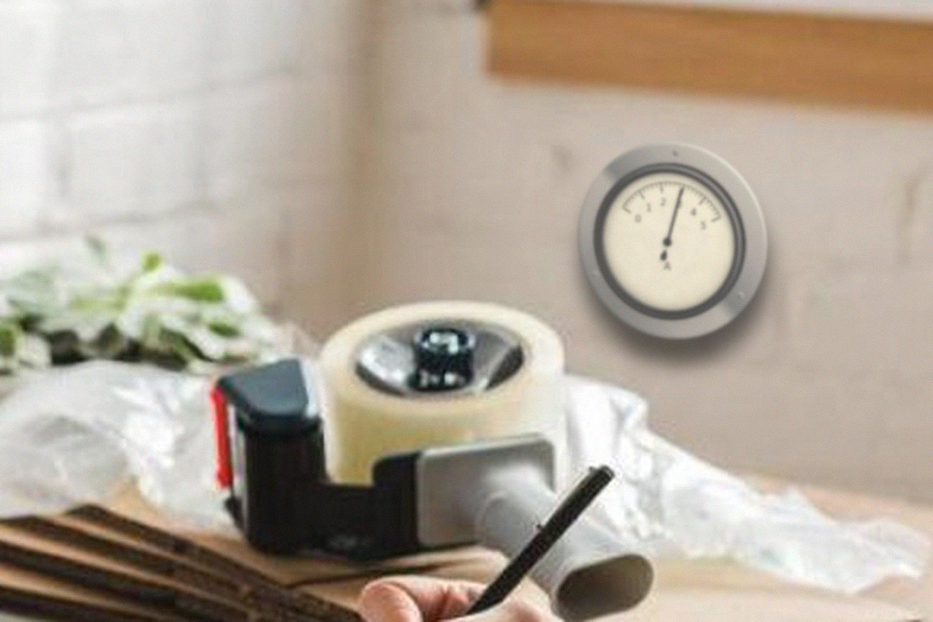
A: 3 A
